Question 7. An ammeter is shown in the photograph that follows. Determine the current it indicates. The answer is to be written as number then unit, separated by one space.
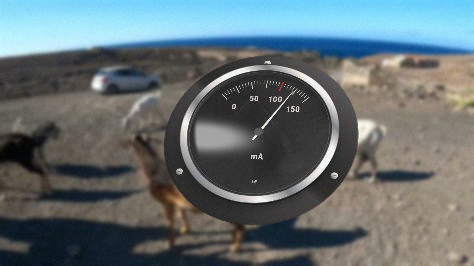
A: 125 mA
